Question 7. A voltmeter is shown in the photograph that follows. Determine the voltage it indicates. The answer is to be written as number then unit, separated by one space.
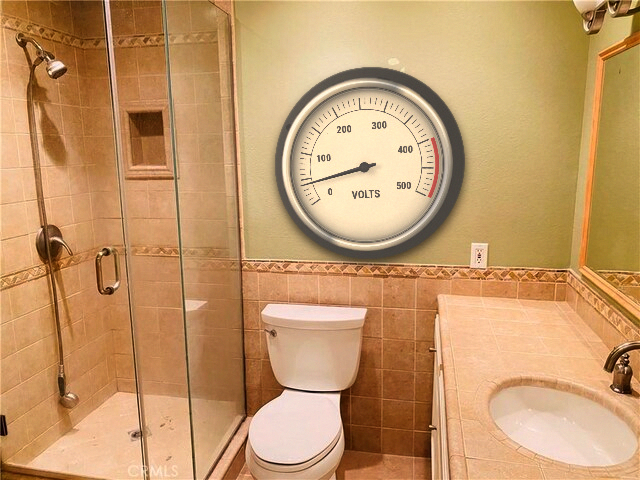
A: 40 V
